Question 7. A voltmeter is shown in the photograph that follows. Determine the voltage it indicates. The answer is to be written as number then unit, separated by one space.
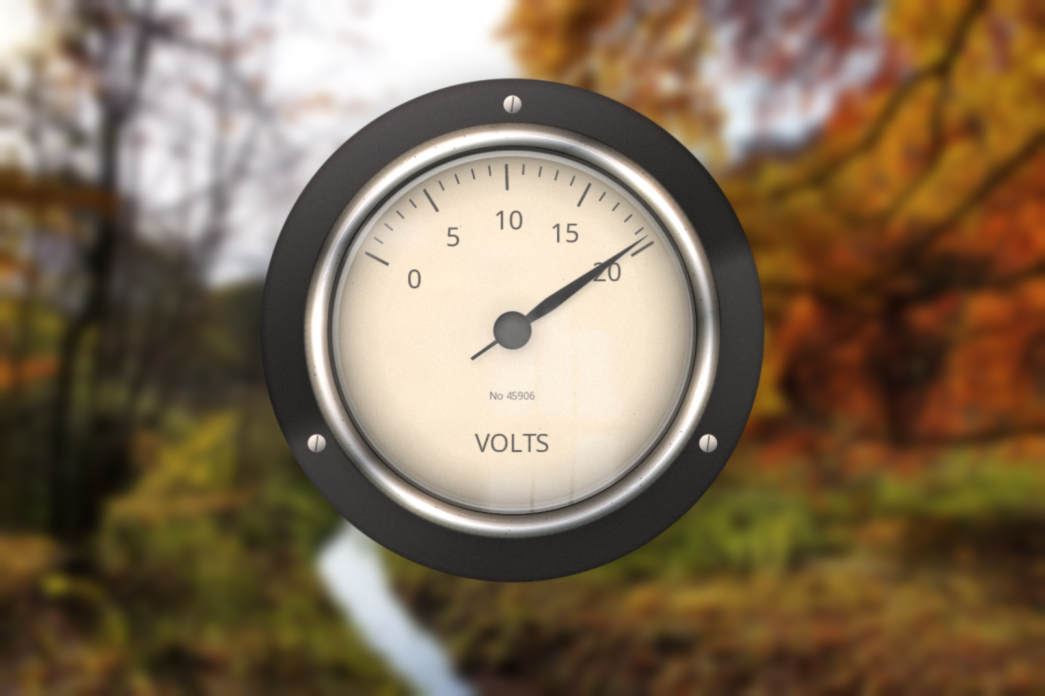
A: 19.5 V
